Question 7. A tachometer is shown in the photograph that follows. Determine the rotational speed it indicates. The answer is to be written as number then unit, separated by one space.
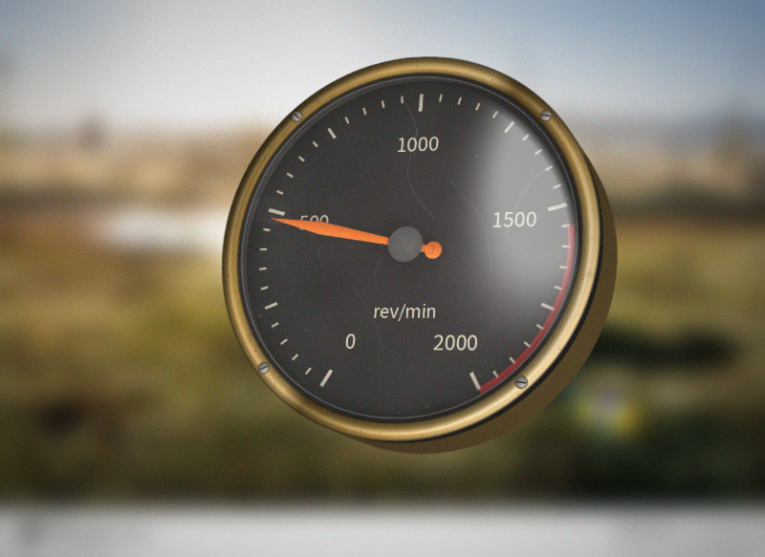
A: 475 rpm
